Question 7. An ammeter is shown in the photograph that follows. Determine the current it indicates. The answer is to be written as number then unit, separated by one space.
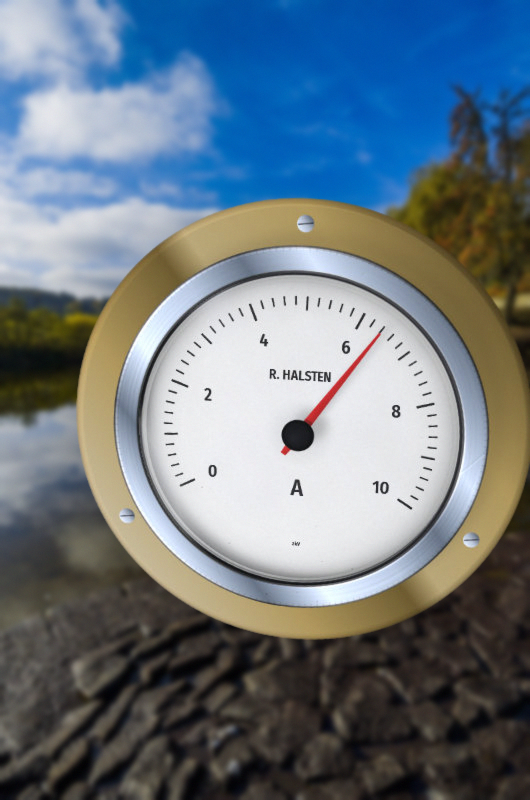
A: 6.4 A
